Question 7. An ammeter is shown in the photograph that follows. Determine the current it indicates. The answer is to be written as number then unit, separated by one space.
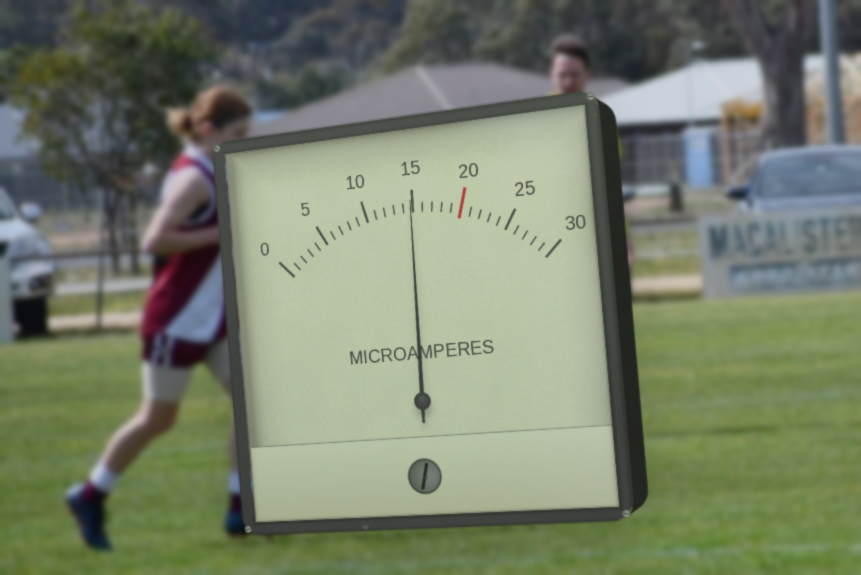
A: 15 µA
